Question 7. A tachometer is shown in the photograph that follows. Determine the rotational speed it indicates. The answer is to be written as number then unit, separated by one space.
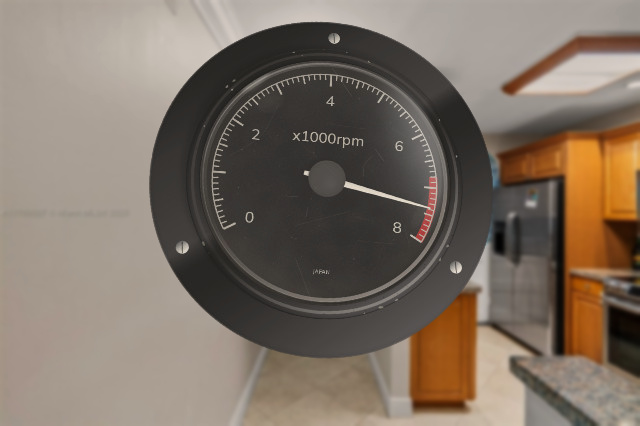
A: 7400 rpm
